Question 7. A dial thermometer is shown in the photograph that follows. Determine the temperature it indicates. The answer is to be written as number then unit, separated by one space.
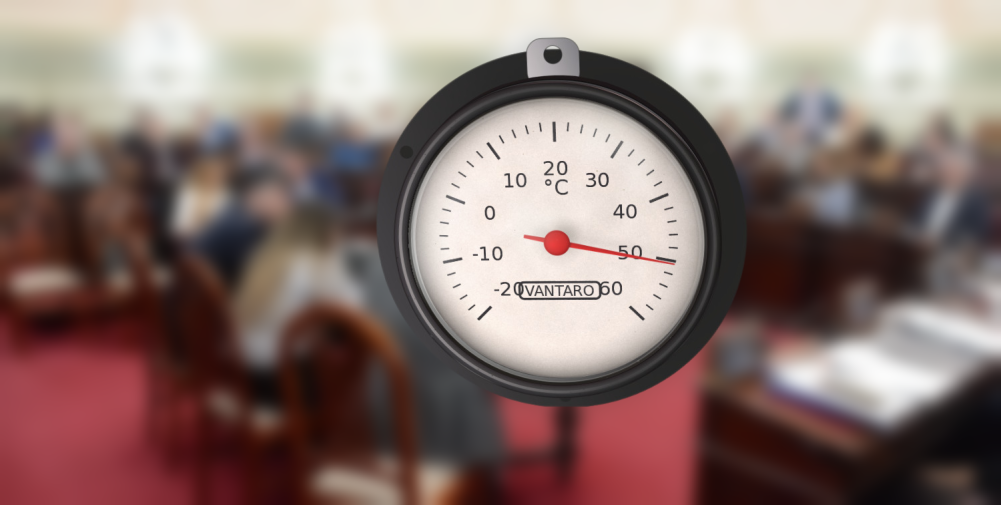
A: 50 °C
